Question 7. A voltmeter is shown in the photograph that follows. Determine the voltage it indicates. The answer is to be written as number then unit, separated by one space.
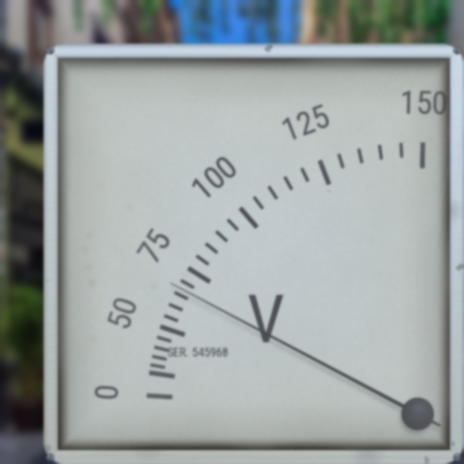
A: 67.5 V
